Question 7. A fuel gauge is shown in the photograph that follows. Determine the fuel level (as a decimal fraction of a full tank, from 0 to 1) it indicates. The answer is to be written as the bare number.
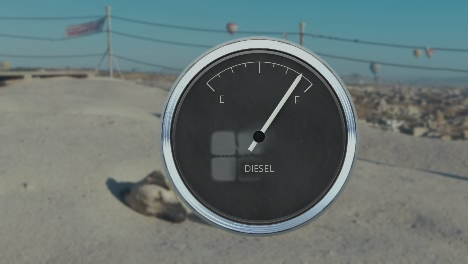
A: 0.875
